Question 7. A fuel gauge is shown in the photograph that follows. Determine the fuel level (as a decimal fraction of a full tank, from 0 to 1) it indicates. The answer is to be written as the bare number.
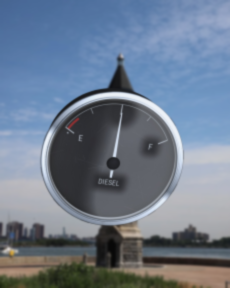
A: 0.5
